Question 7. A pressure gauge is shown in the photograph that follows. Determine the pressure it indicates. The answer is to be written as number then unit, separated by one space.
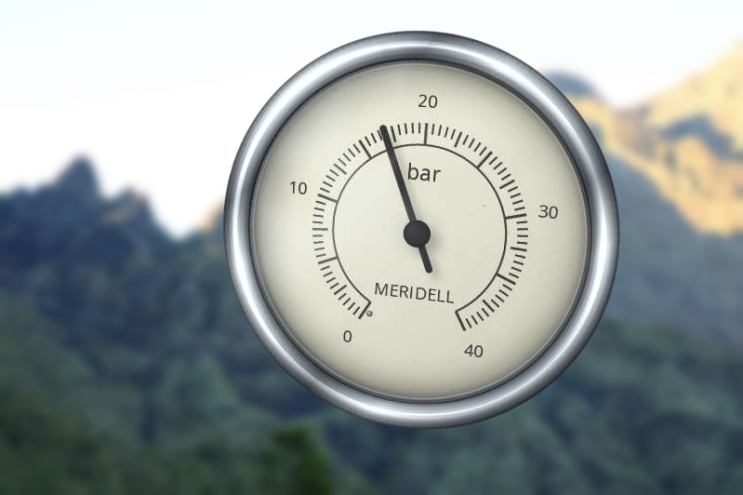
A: 17 bar
